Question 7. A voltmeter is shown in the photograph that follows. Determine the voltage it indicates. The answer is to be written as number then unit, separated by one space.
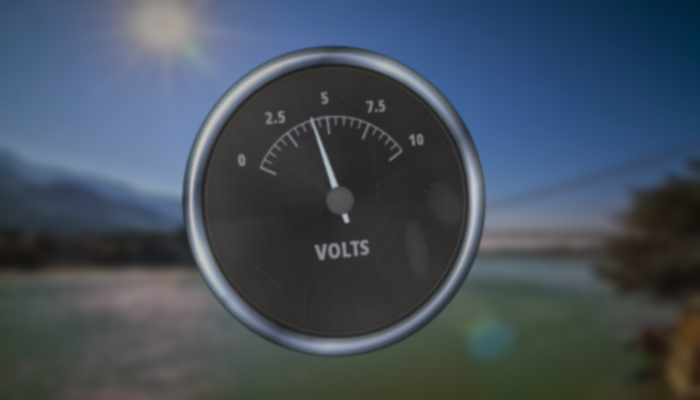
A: 4 V
